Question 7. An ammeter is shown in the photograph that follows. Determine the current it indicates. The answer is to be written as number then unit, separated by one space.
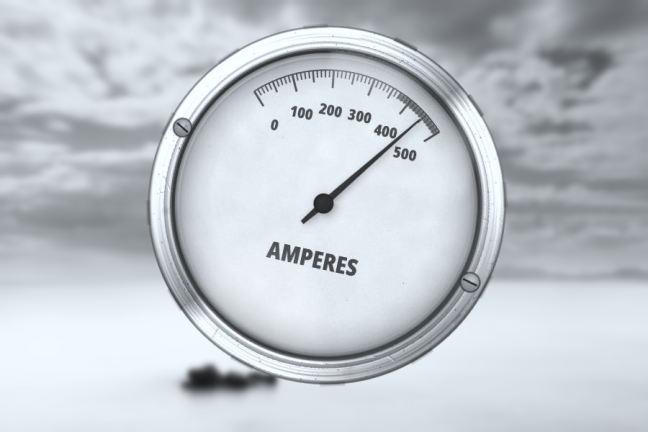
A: 450 A
